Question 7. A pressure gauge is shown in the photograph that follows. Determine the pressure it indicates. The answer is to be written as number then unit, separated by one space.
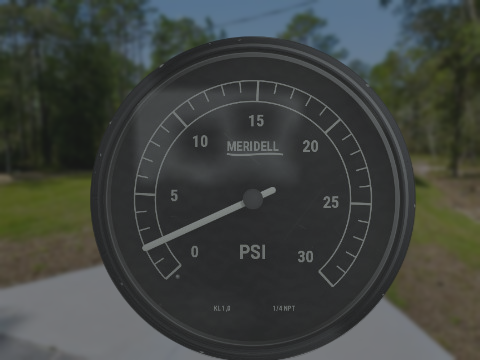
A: 2 psi
